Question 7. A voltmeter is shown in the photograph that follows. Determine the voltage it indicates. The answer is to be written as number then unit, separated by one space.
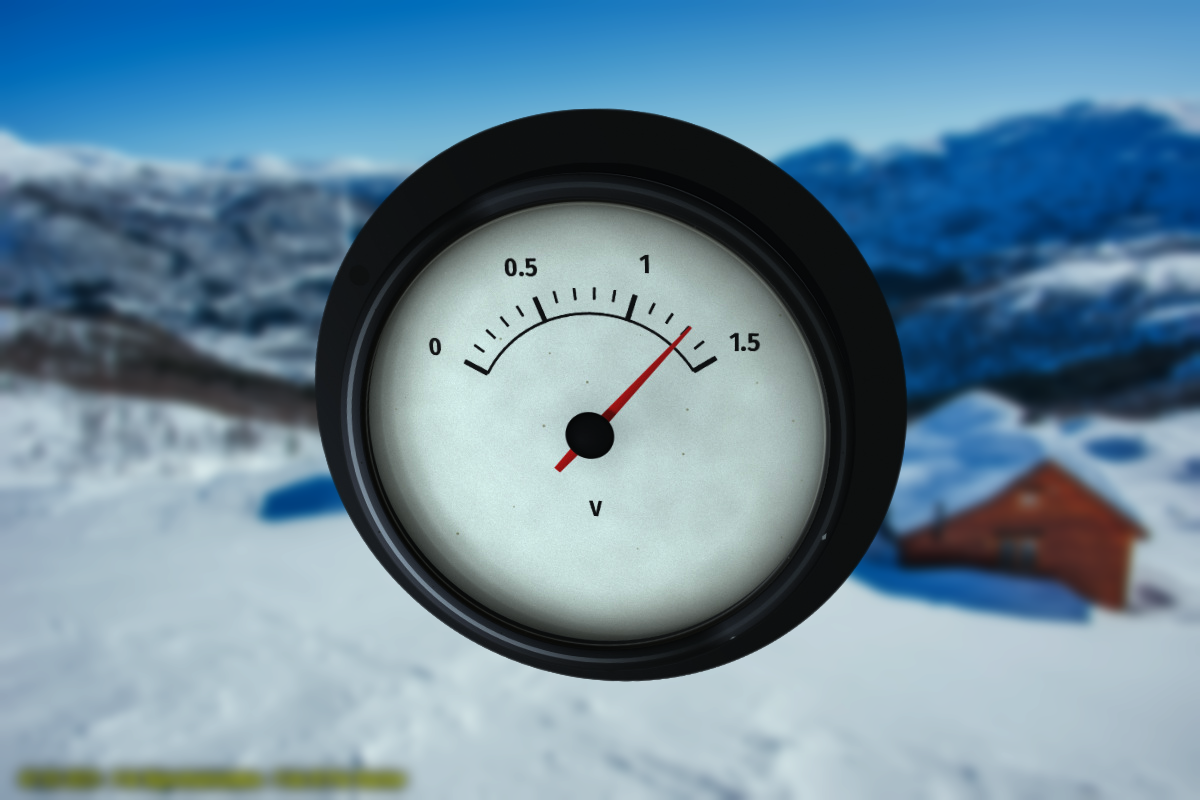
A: 1.3 V
